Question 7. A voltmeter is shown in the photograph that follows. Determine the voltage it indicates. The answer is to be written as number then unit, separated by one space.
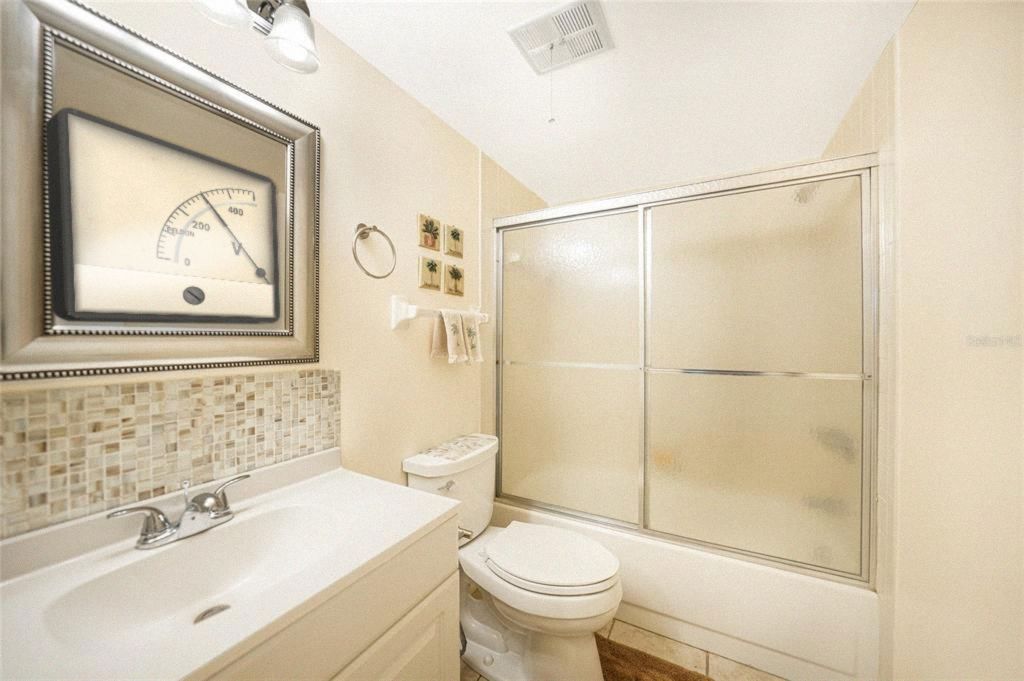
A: 300 V
